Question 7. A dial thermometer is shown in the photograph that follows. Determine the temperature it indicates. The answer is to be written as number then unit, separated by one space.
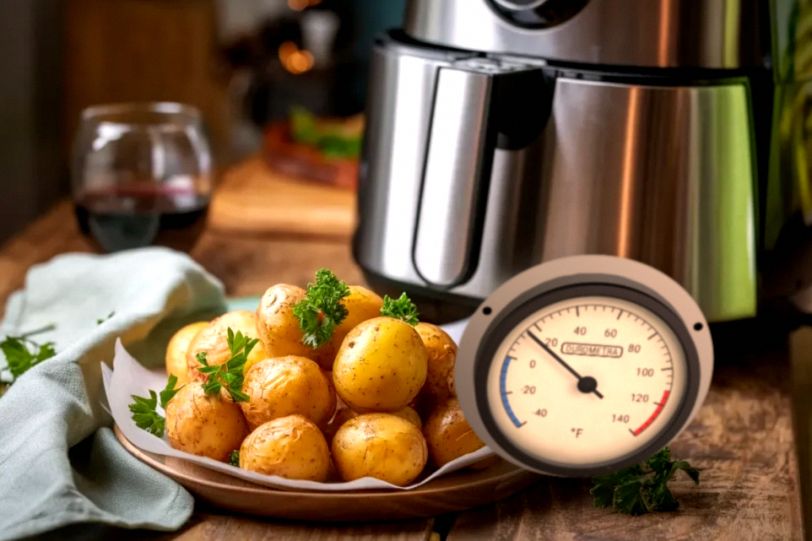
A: 16 °F
